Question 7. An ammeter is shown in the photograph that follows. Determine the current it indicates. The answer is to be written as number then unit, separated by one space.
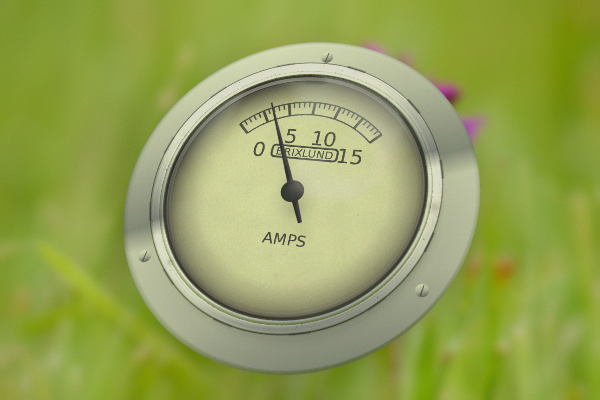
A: 3.5 A
